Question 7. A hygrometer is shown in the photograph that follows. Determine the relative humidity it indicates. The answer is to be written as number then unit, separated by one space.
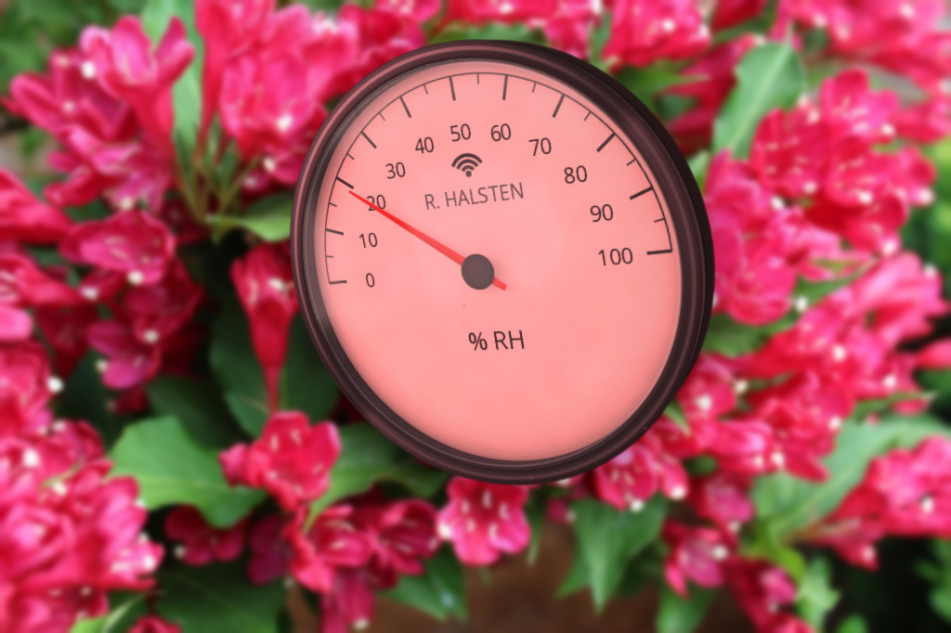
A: 20 %
